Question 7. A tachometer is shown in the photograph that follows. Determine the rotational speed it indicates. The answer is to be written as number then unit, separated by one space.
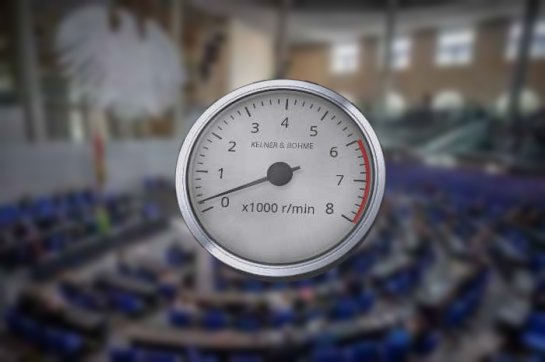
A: 200 rpm
